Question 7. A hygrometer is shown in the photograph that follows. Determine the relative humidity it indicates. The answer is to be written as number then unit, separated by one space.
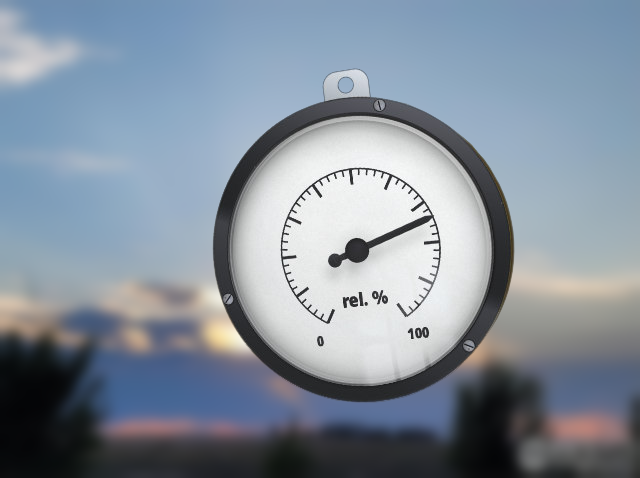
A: 74 %
